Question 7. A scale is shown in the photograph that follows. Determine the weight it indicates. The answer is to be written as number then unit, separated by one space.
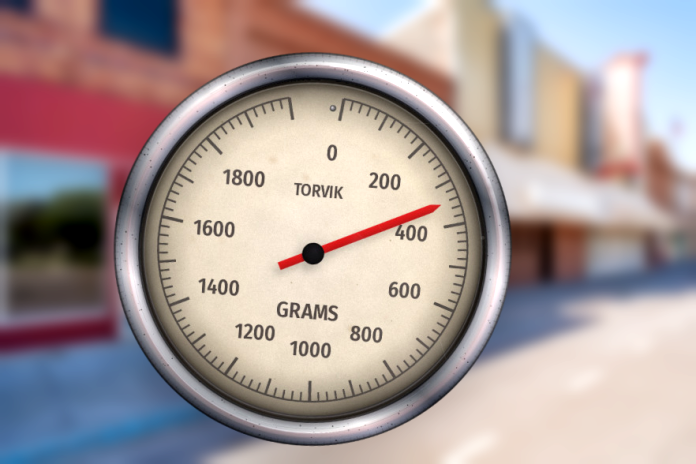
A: 340 g
